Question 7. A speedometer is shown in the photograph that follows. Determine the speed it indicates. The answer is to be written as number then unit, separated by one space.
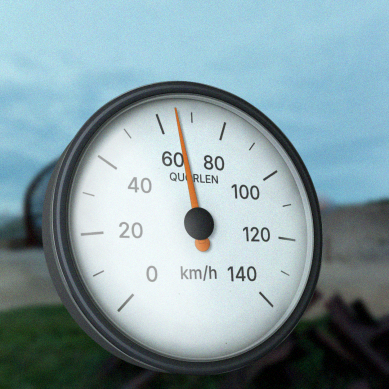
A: 65 km/h
